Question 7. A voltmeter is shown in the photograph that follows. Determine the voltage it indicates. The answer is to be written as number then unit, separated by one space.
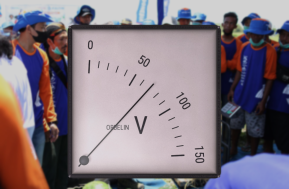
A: 70 V
